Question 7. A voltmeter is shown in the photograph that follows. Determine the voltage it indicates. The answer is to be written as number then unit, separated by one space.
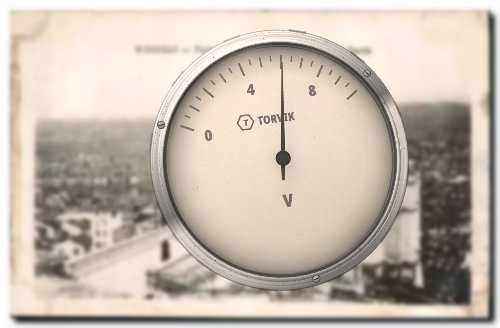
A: 6 V
